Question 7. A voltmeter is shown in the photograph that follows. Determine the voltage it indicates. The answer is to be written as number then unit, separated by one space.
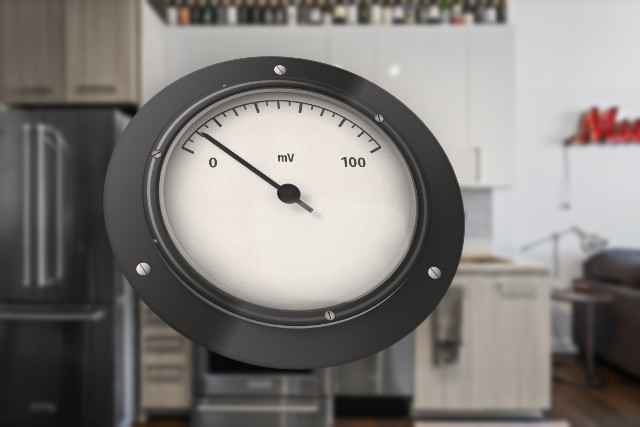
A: 10 mV
